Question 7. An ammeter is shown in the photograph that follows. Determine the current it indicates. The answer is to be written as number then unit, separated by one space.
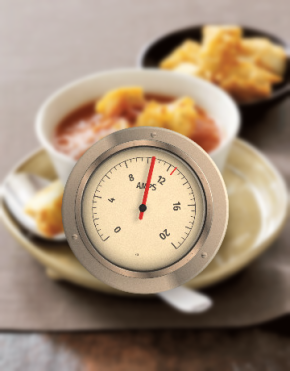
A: 10.5 A
